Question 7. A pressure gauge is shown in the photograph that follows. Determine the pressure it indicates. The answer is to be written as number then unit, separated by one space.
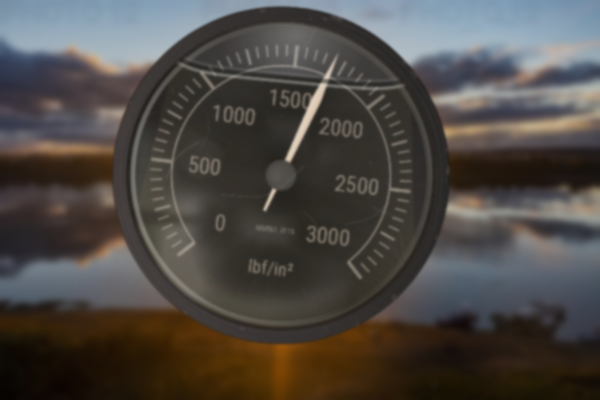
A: 1700 psi
